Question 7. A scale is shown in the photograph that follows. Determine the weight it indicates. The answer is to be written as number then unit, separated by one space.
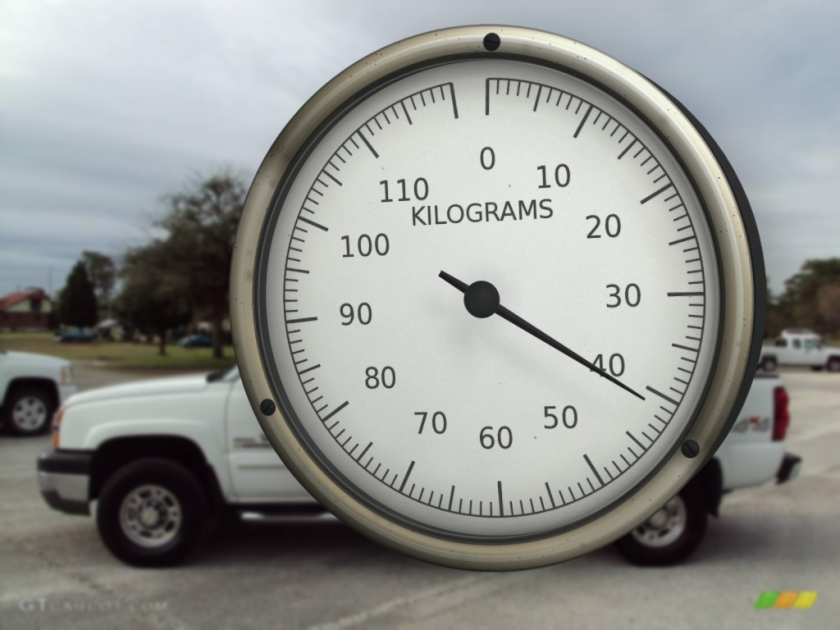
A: 41 kg
